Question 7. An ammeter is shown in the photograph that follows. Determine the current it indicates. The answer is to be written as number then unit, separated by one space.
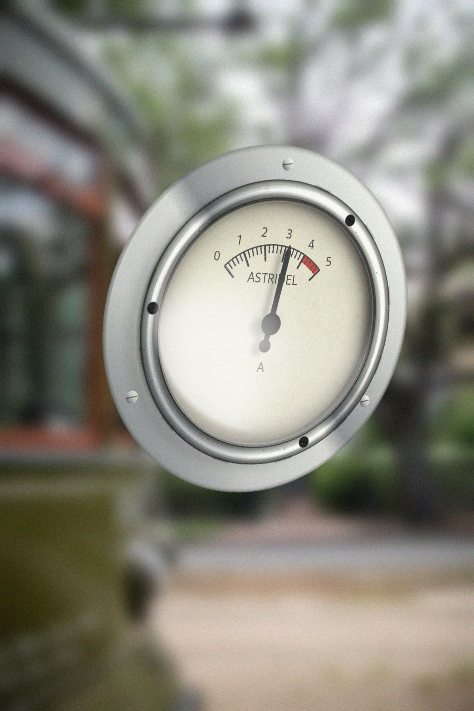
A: 3 A
